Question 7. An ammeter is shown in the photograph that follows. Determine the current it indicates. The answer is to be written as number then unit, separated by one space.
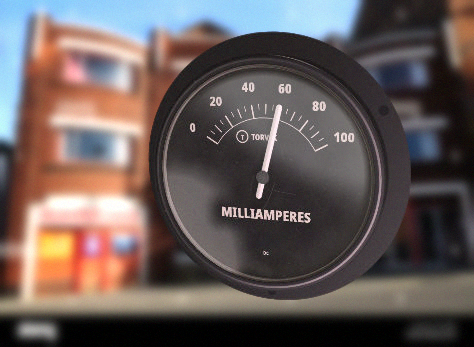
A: 60 mA
